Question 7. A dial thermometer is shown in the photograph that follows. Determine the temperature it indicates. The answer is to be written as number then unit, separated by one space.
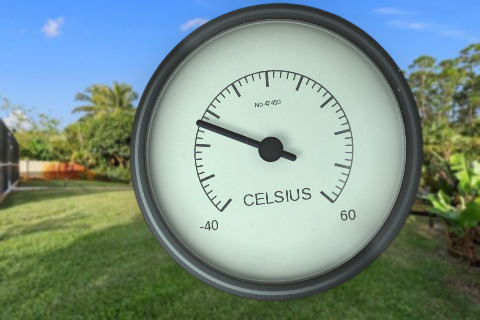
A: -14 °C
